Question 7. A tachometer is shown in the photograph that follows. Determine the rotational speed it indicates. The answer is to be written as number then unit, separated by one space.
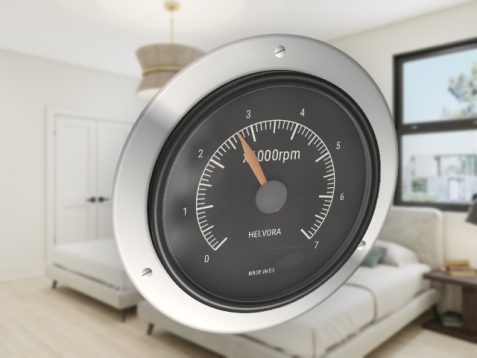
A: 2700 rpm
